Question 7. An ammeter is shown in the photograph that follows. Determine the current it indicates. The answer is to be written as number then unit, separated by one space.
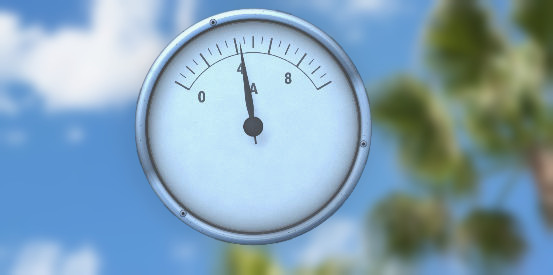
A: 4.25 A
